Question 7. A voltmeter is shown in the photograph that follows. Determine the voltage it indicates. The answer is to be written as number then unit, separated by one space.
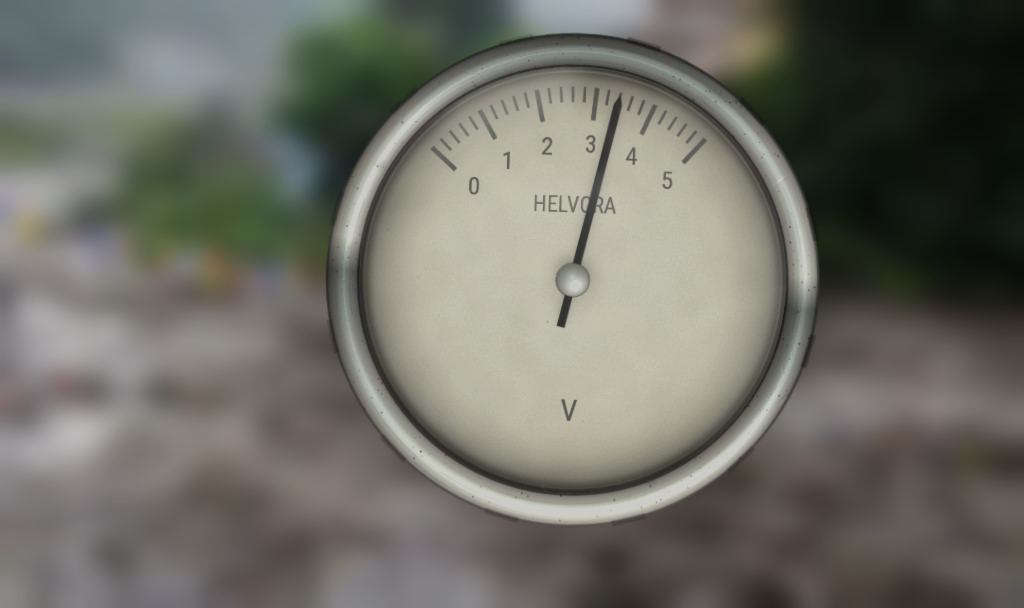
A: 3.4 V
